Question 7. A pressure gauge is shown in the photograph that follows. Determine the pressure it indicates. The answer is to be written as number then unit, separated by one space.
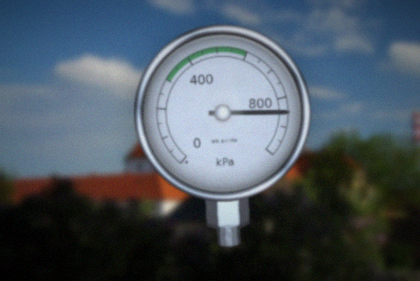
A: 850 kPa
